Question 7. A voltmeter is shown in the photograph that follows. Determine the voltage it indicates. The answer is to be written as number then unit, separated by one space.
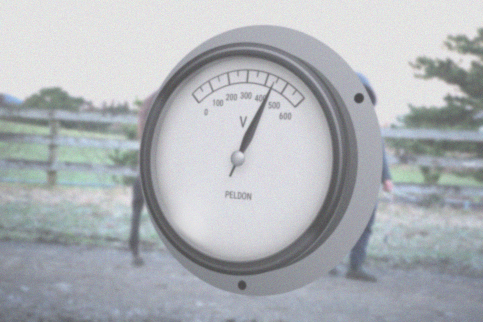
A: 450 V
